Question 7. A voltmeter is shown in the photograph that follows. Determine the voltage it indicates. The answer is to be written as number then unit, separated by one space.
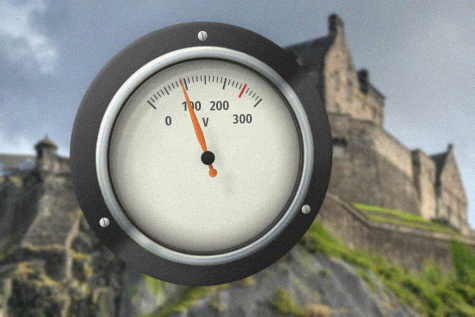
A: 90 V
